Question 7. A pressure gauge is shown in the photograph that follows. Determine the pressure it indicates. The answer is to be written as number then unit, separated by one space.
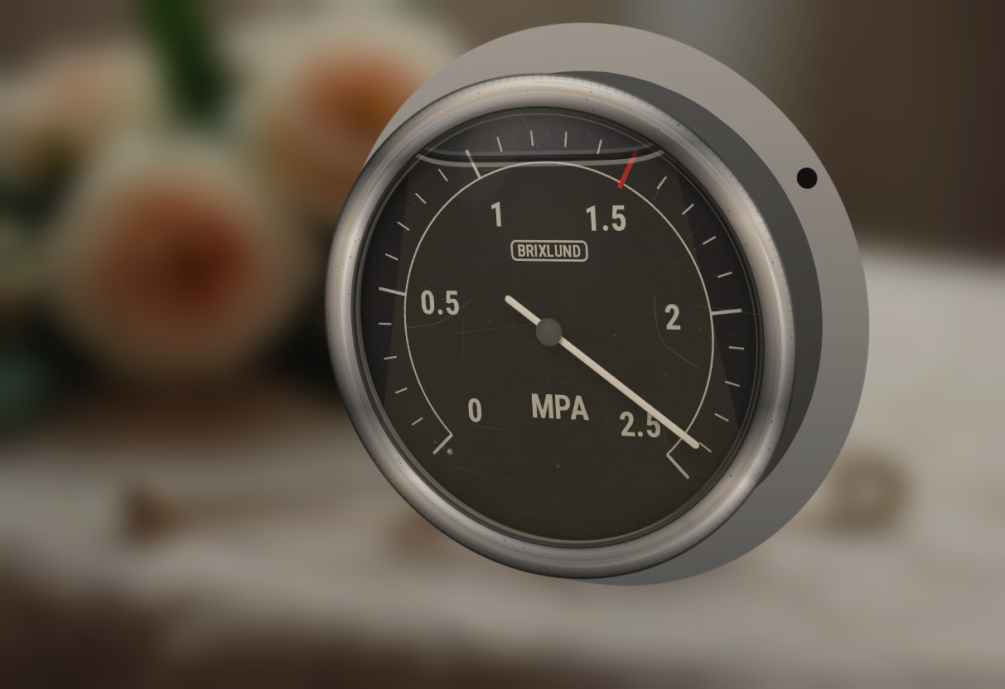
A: 2.4 MPa
